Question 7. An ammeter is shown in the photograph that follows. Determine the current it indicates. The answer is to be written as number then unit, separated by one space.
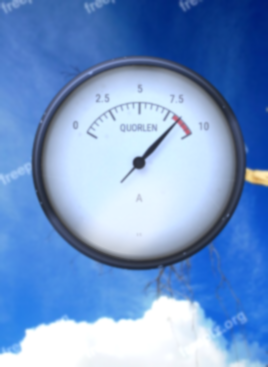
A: 8.5 A
